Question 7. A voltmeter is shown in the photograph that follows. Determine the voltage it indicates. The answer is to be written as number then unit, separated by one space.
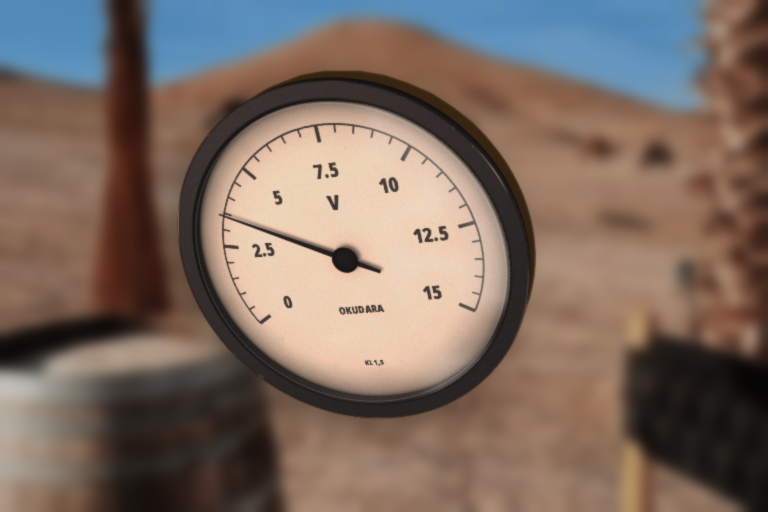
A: 3.5 V
